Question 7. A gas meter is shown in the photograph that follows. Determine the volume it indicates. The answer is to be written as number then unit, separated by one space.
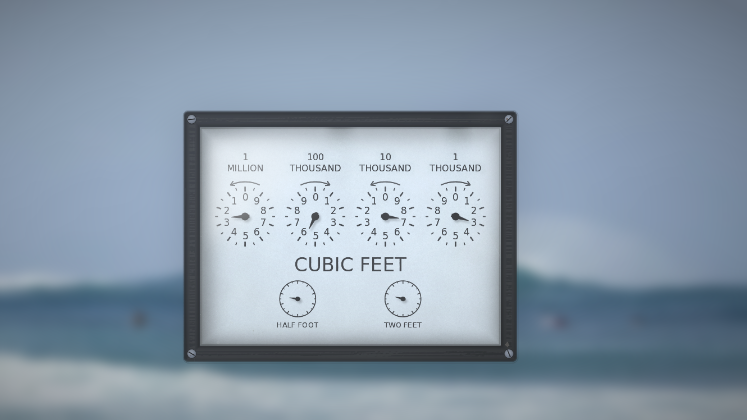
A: 257300 ft³
